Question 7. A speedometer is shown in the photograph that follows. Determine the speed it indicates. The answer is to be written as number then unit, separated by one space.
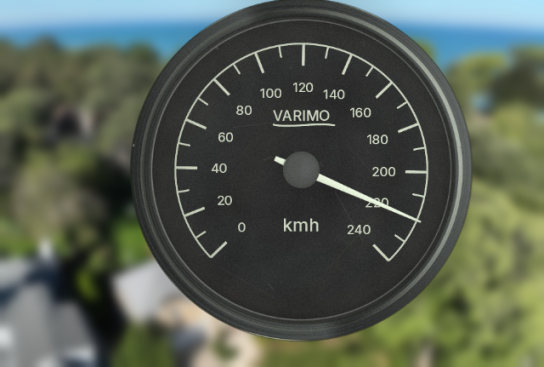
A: 220 km/h
